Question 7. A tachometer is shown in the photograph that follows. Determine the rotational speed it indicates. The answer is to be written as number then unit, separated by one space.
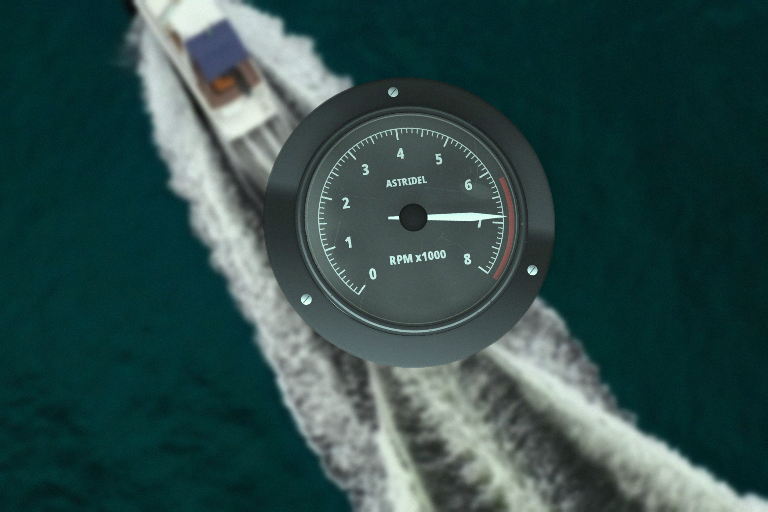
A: 6900 rpm
